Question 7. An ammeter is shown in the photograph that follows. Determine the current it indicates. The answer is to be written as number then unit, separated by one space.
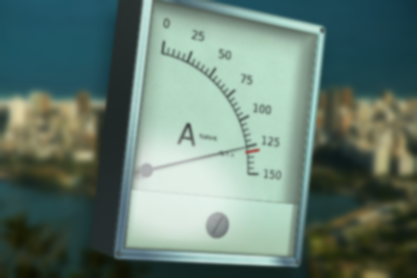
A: 125 A
